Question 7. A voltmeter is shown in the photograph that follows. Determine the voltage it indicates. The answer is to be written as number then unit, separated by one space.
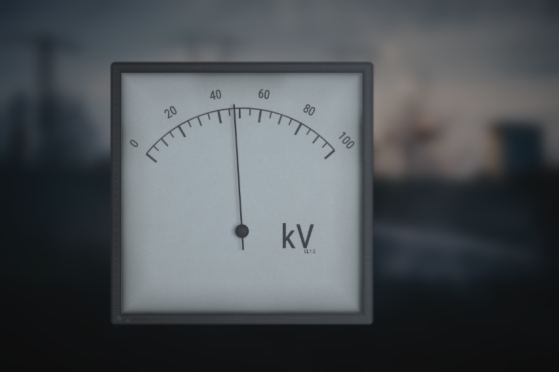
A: 47.5 kV
